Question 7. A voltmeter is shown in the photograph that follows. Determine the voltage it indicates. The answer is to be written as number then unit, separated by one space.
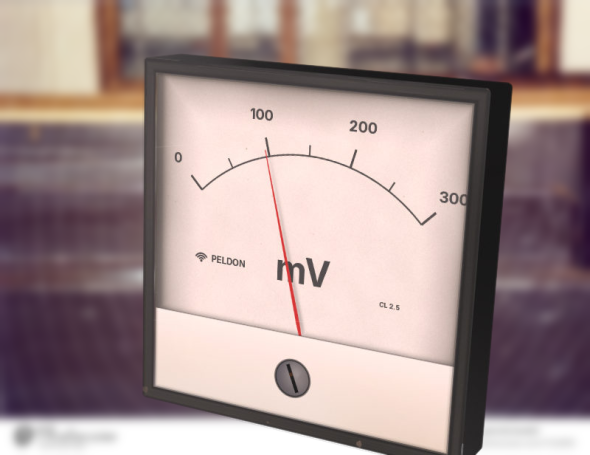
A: 100 mV
